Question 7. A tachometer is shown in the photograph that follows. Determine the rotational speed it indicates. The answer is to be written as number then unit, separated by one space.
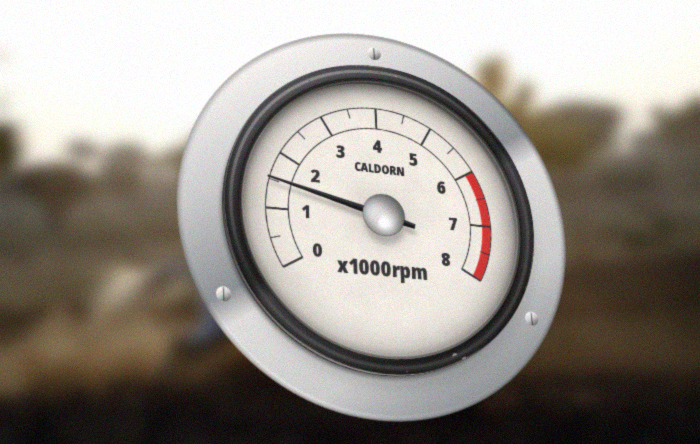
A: 1500 rpm
